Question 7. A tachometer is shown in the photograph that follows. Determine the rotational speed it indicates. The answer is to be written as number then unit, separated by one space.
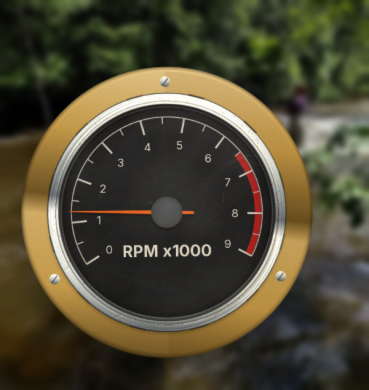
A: 1250 rpm
